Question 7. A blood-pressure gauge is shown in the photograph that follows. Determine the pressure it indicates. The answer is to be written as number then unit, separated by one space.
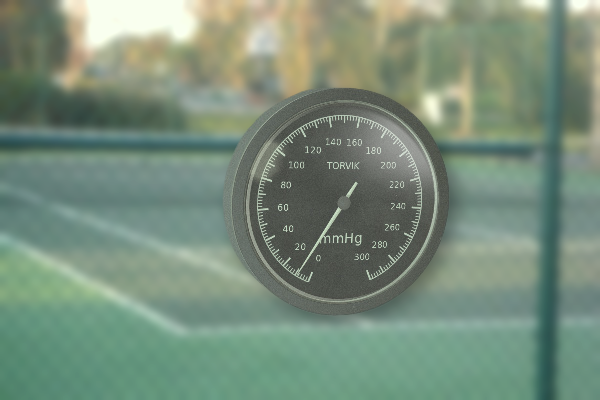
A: 10 mmHg
